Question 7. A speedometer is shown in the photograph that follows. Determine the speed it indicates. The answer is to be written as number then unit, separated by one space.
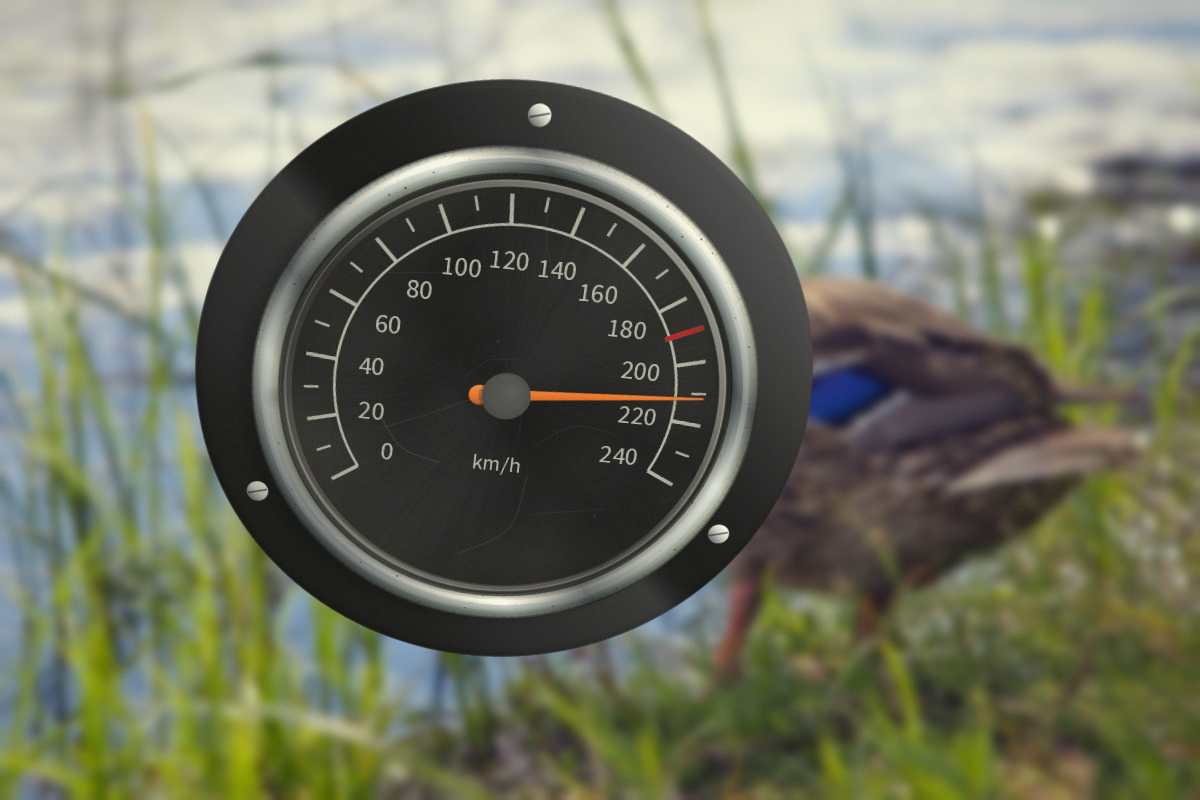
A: 210 km/h
